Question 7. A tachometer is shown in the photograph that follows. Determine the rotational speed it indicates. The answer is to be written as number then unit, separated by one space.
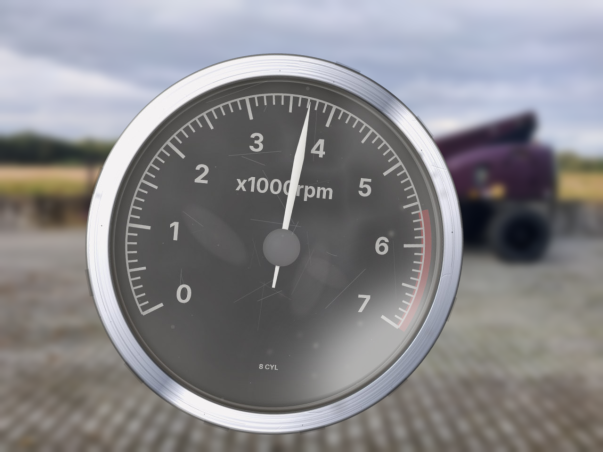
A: 3700 rpm
